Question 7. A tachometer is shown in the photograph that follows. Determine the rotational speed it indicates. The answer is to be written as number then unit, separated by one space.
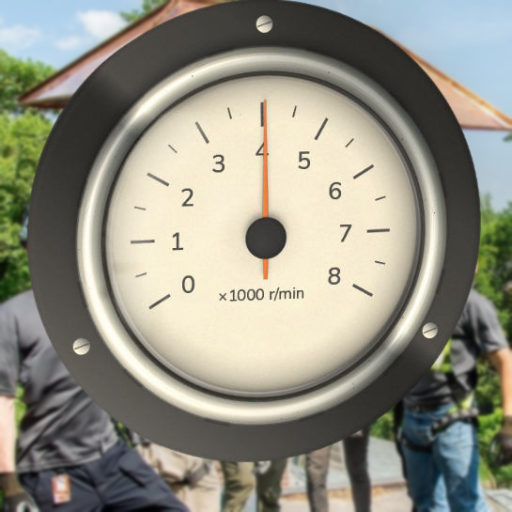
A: 4000 rpm
